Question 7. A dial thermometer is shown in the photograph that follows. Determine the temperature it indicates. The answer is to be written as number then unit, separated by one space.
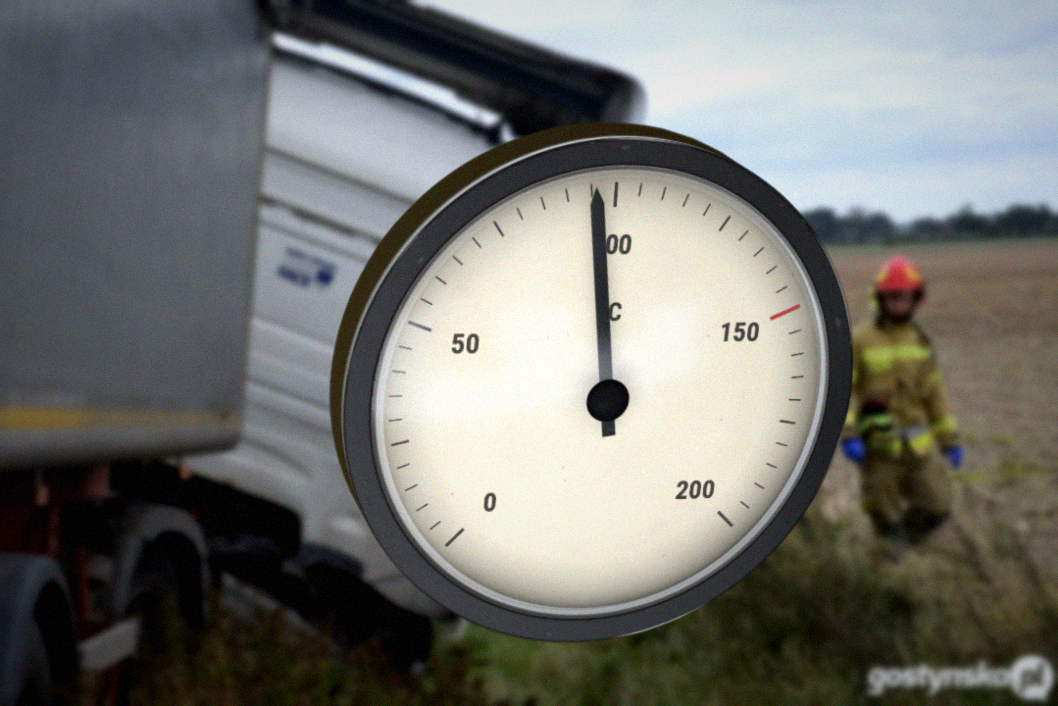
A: 95 °C
